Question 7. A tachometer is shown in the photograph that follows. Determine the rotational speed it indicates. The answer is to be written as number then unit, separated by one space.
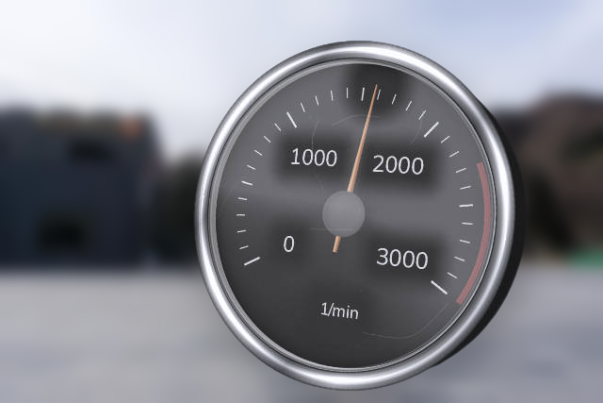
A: 1600 rpm
